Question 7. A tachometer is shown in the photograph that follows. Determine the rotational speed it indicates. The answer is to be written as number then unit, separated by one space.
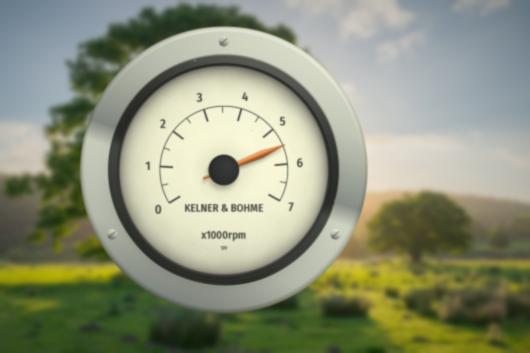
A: 5500 rpm
